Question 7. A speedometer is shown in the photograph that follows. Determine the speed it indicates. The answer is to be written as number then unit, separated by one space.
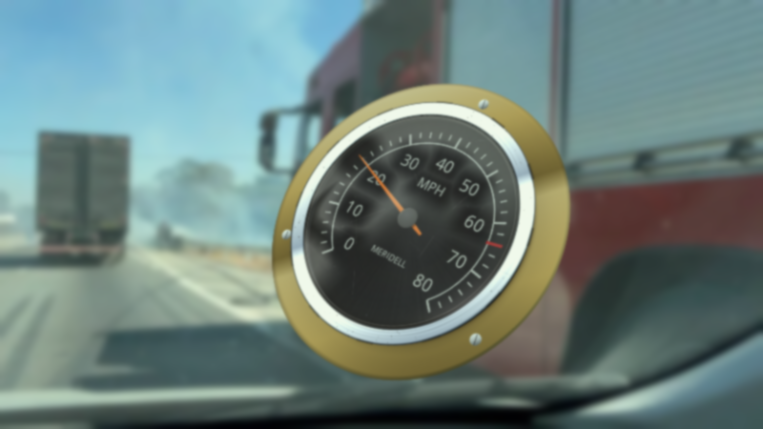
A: 20 mph
